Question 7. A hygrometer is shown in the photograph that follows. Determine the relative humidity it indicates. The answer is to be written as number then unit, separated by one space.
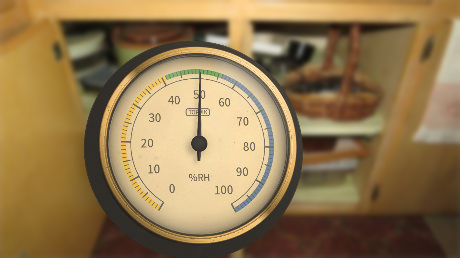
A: 50 %
